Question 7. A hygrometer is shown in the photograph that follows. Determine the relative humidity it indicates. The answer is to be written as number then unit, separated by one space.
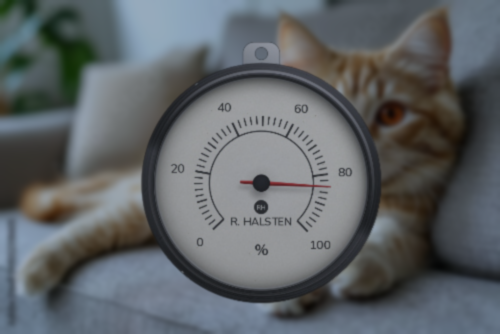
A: 84 %
